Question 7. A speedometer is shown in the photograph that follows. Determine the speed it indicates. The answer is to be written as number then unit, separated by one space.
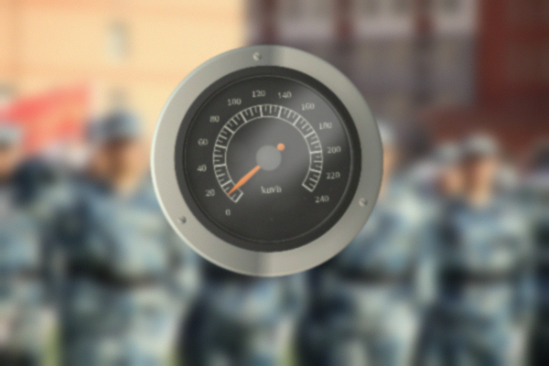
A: 10 km/h
